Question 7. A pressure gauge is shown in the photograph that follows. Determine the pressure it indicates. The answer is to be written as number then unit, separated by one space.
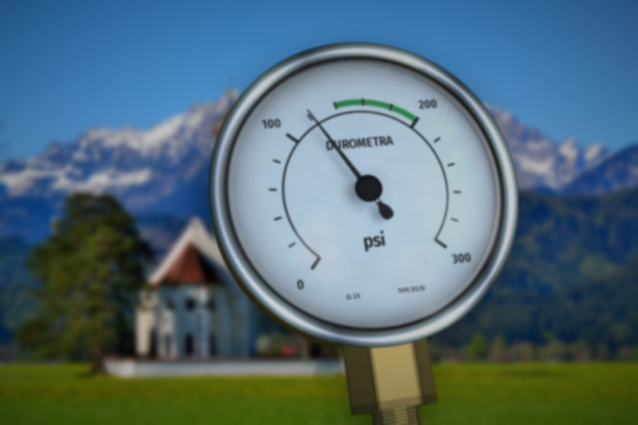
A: 120 psi
